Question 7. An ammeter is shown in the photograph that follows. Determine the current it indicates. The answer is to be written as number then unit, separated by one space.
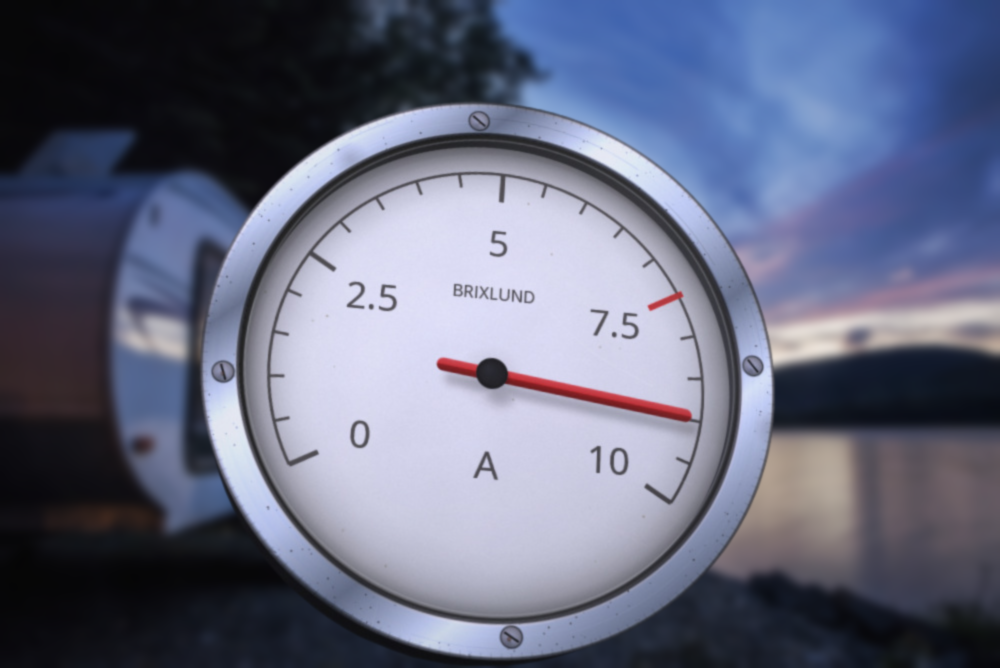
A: 9 A
